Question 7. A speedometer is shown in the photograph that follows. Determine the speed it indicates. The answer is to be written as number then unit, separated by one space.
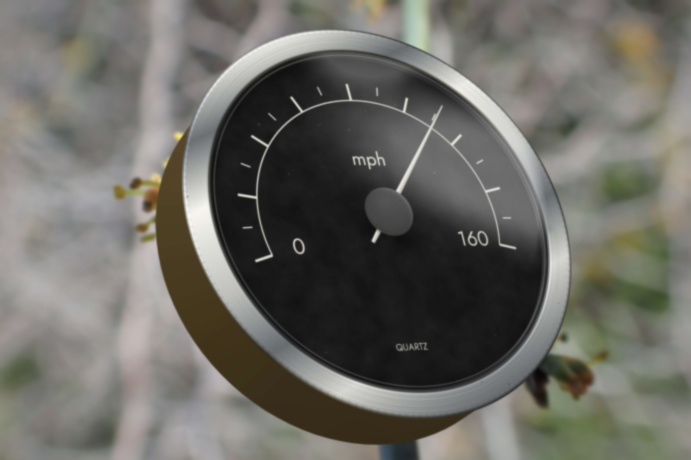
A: 110 mph
